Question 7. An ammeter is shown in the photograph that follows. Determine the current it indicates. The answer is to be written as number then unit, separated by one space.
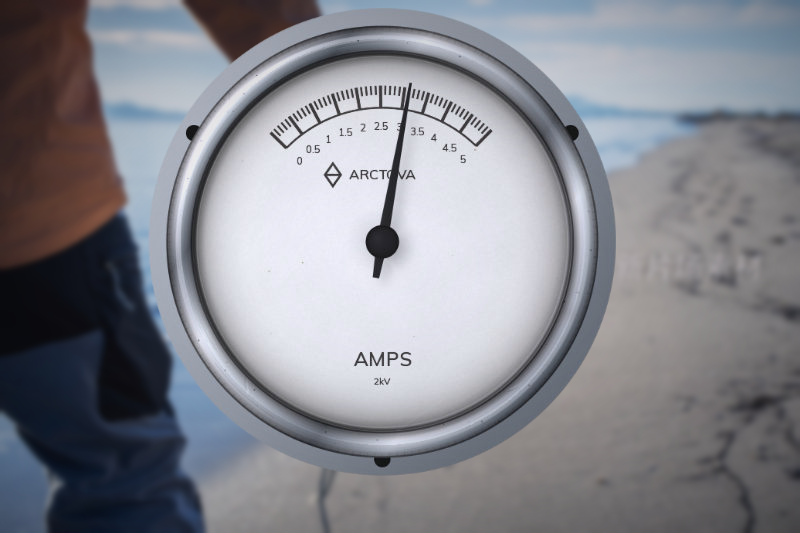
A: 3.1 A
